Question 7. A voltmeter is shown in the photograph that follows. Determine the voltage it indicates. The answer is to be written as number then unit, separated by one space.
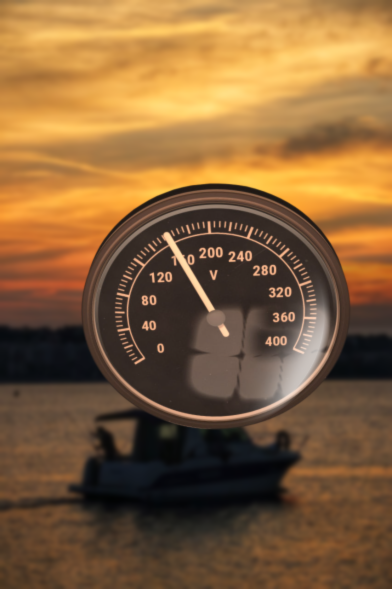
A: 160 V
